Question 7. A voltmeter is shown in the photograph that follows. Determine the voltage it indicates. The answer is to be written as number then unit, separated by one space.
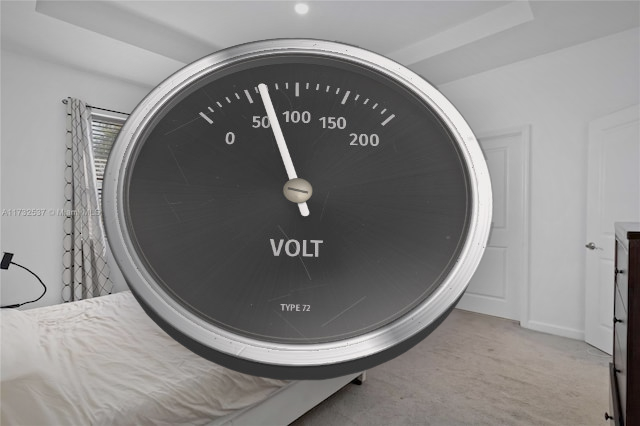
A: 65 V
